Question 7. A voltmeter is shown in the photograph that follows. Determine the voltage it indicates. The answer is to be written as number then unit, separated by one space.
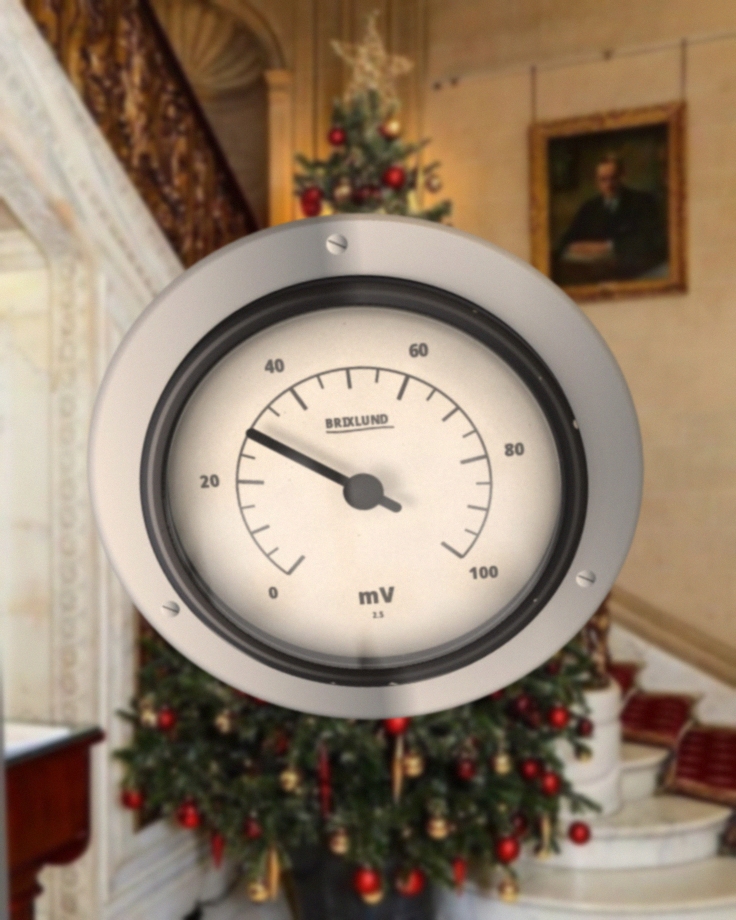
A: 30 mV
